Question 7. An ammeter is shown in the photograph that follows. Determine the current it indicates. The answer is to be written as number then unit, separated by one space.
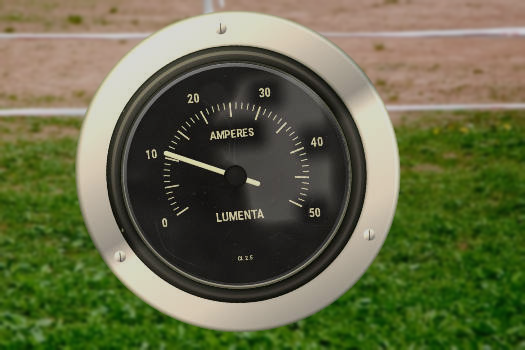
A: 11 A
